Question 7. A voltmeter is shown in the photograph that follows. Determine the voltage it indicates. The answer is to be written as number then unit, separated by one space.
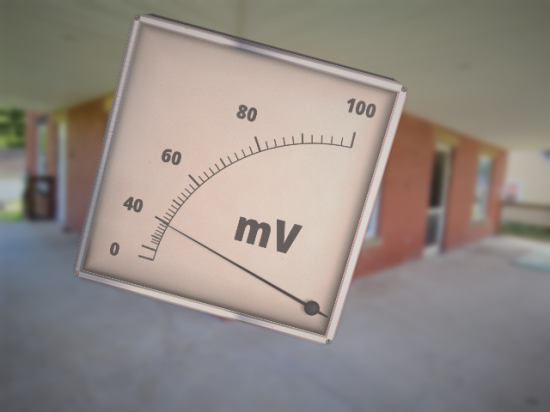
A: 40 mV
